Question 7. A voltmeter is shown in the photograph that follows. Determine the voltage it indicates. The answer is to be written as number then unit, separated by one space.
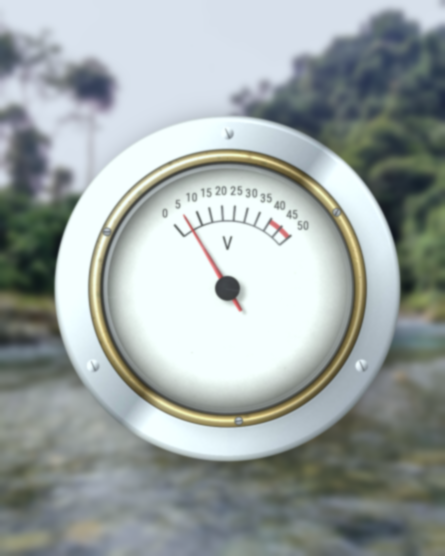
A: 5 V
